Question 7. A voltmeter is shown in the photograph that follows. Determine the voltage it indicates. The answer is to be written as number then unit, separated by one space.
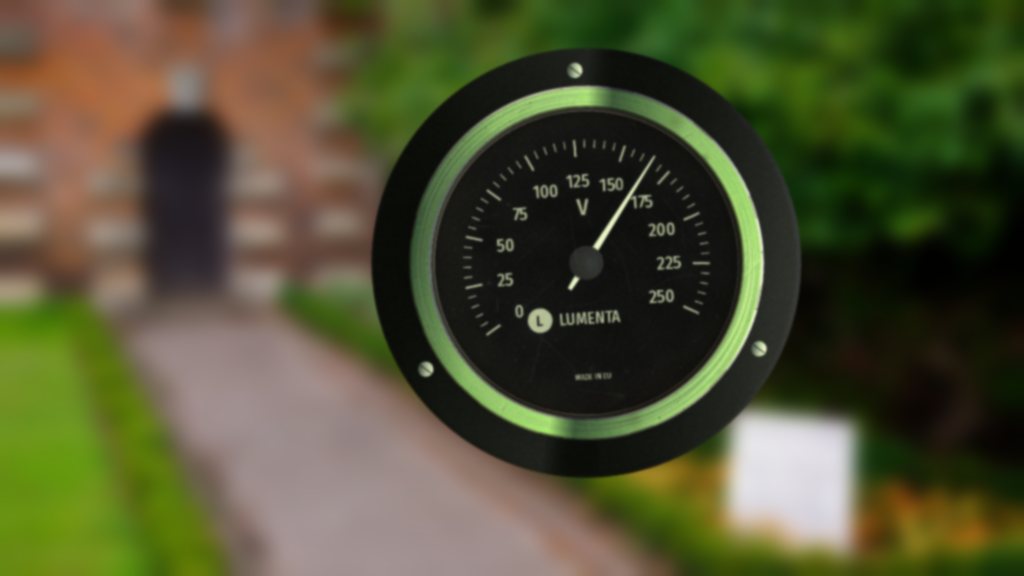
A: 165 V
